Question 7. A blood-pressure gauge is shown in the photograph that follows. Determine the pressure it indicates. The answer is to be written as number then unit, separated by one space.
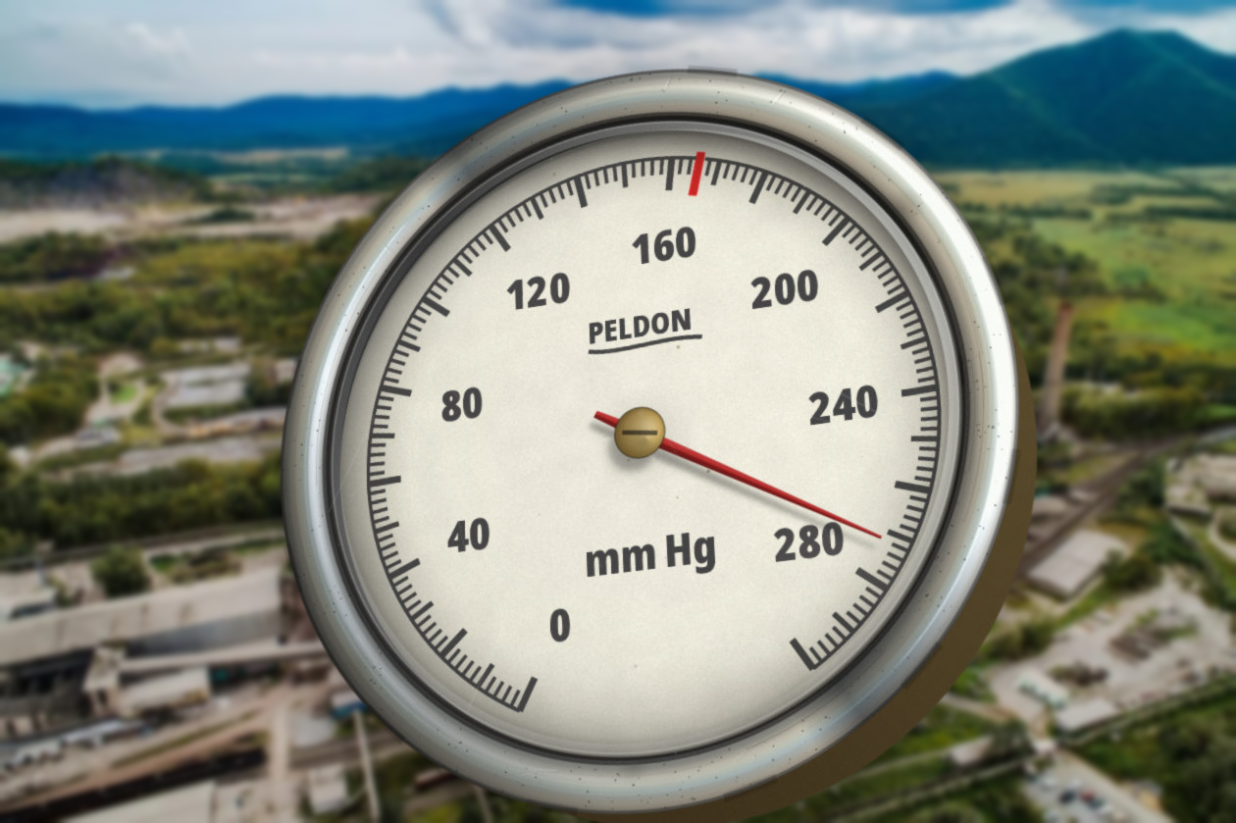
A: 272 mmHg
